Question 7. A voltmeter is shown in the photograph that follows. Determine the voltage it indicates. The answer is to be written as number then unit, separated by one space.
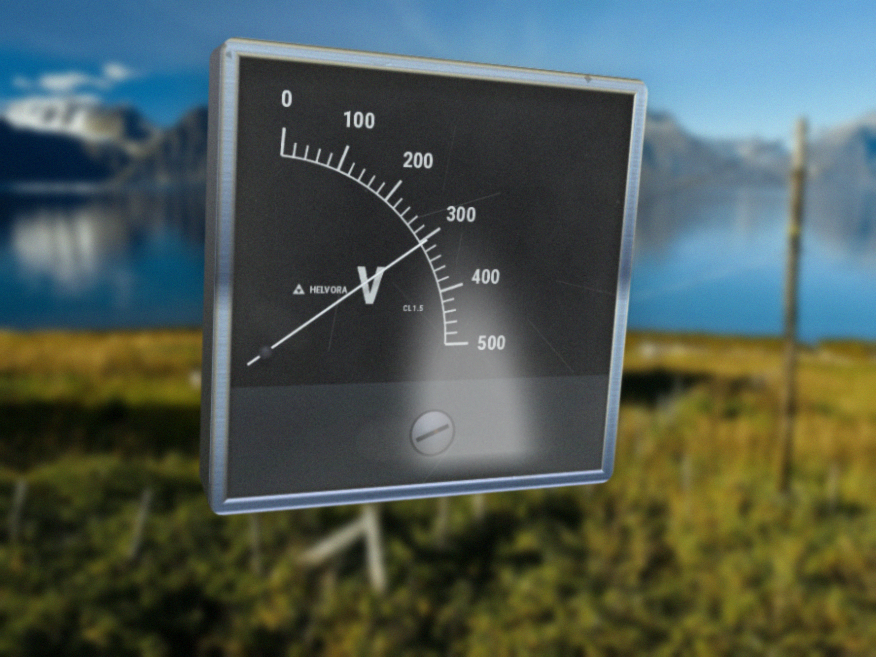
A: 300 V
